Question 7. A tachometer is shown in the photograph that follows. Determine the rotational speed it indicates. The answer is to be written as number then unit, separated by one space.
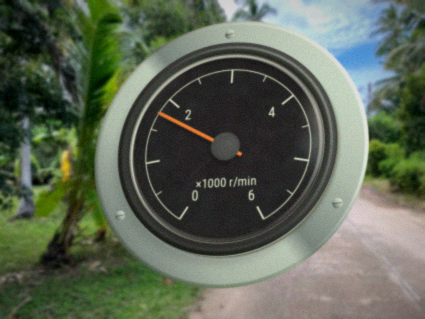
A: 1750 rpm
